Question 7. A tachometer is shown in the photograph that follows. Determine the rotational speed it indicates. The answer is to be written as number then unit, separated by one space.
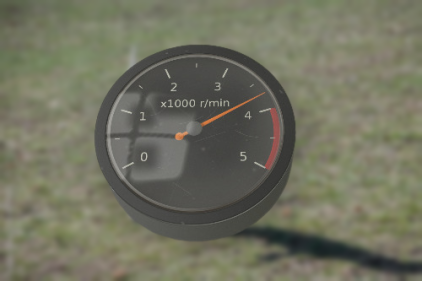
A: 3750 rpm
